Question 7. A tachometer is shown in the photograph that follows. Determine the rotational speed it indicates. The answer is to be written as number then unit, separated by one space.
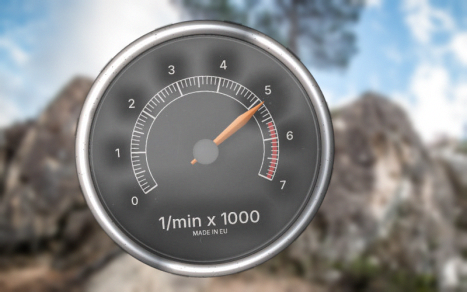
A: 5100 rpm
